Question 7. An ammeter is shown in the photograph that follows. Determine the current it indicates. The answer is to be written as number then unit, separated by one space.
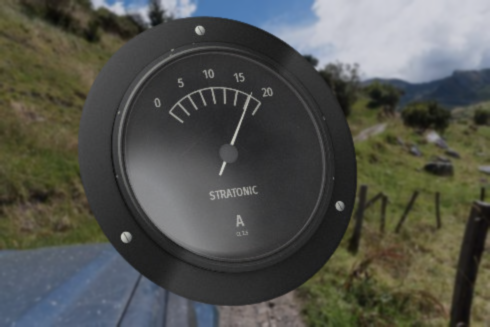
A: 17.5 A
